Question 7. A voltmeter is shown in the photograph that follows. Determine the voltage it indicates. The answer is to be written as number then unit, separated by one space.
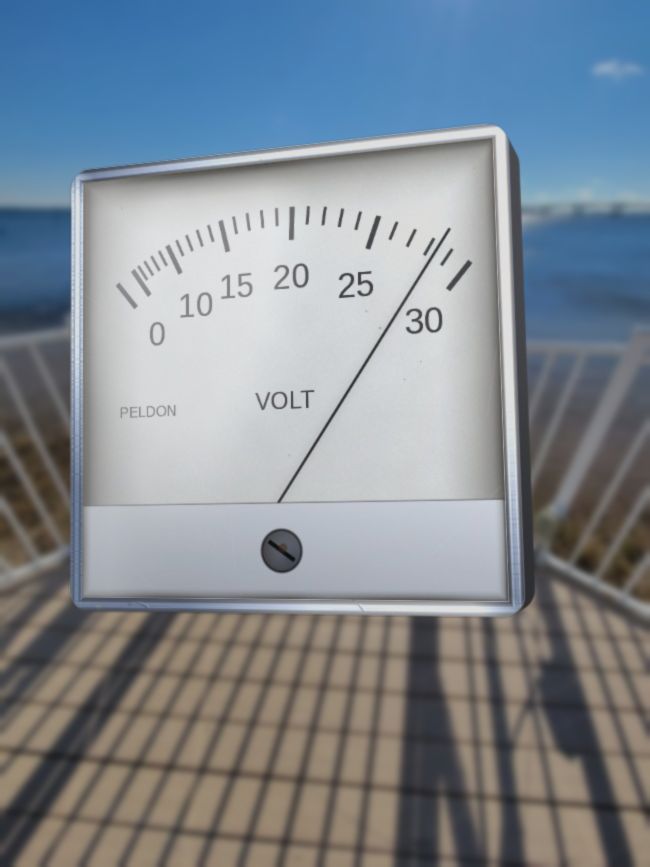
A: 28.5 V
